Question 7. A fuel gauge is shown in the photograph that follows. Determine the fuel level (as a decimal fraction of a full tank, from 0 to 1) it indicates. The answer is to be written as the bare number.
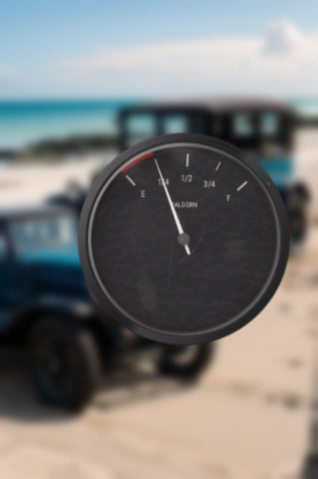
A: 0.25
